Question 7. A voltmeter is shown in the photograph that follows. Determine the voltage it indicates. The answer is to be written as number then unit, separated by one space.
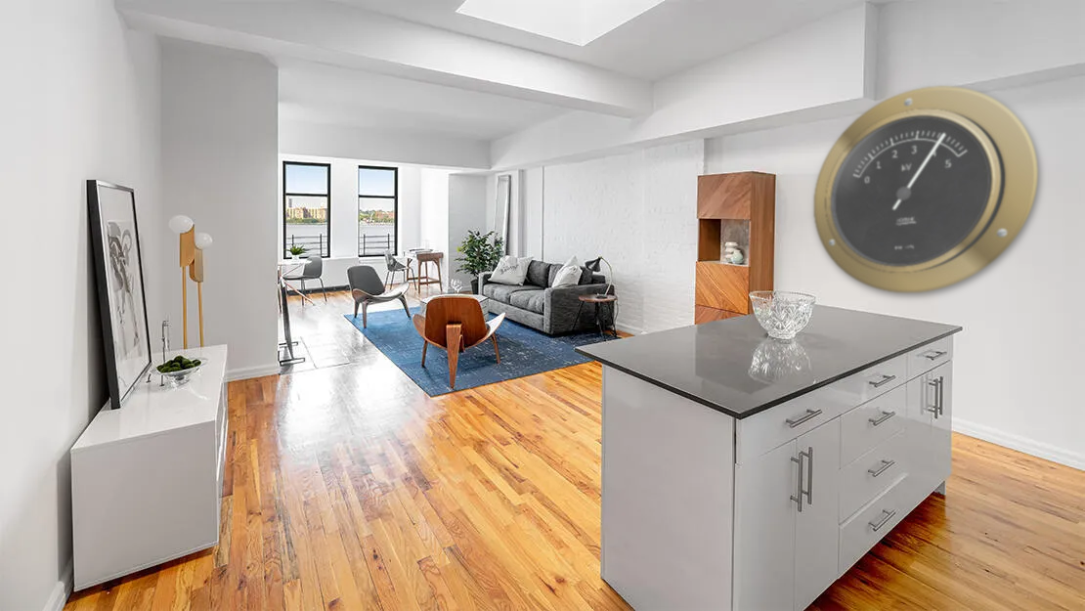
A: 4 kV
